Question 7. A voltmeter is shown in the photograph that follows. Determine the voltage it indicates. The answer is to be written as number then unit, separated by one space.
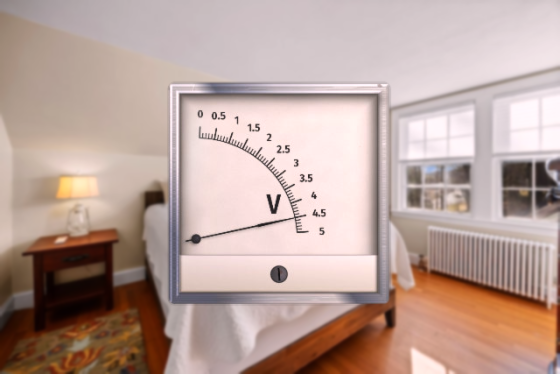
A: 4.5 V
